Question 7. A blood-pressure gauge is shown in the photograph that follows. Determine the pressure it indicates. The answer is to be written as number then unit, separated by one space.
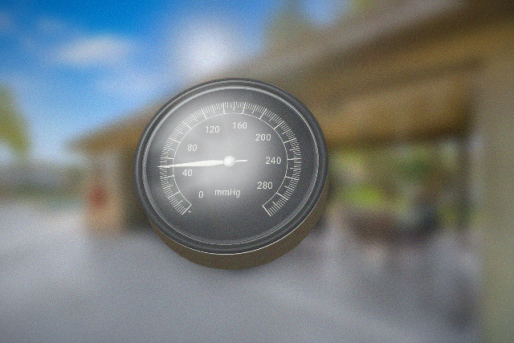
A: 50 mmHg
